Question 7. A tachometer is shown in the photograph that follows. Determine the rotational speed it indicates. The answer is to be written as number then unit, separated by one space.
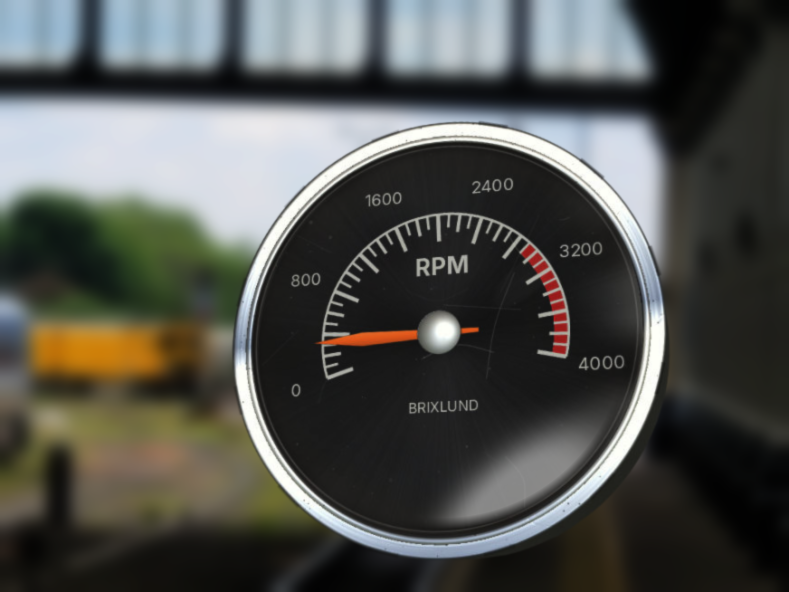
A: 300 rpm
